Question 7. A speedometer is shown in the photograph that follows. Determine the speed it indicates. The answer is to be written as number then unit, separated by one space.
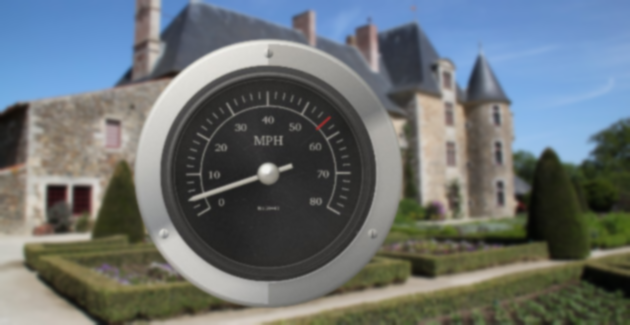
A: 4 mph
